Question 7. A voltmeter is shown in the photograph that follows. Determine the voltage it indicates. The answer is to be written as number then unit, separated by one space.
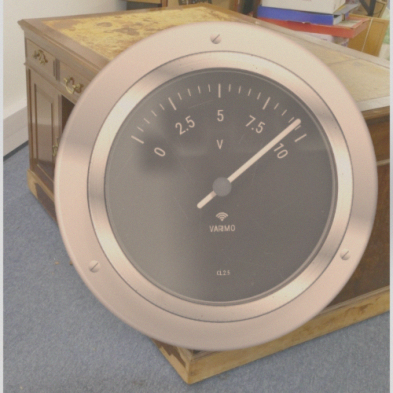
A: 9.25 V
